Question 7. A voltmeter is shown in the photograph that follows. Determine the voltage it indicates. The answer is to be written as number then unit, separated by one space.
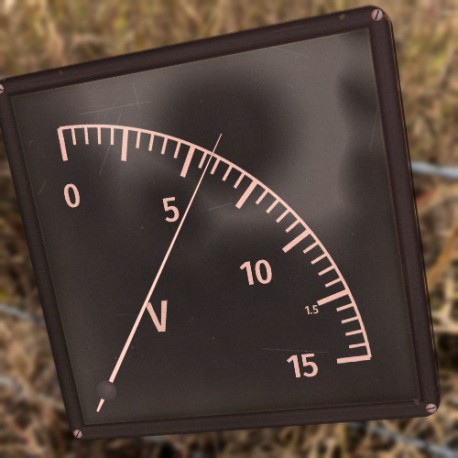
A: 5.75 V
